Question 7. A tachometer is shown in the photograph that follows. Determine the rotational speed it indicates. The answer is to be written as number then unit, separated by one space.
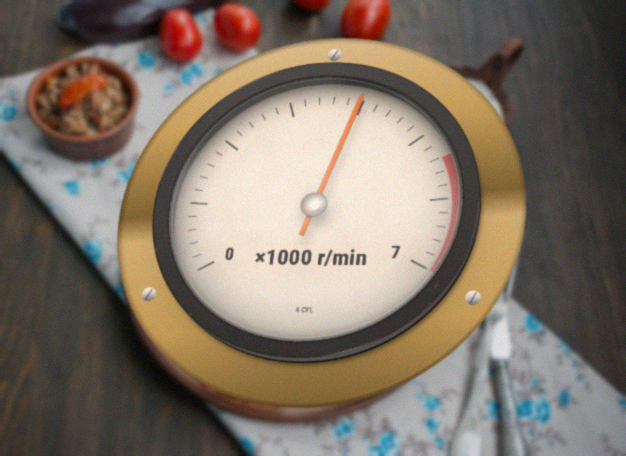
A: 4000 rpm
